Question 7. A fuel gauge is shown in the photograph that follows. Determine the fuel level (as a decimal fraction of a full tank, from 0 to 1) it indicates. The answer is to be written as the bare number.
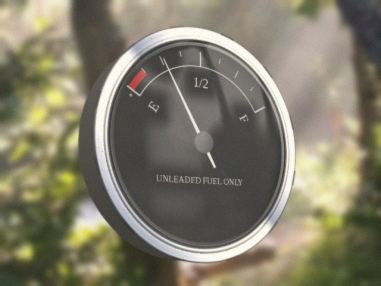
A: 0.25
